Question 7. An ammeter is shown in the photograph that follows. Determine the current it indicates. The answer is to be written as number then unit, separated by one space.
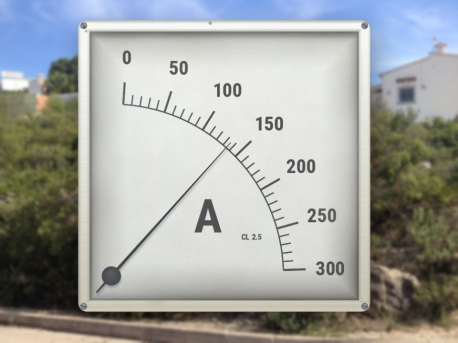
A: 135 A
